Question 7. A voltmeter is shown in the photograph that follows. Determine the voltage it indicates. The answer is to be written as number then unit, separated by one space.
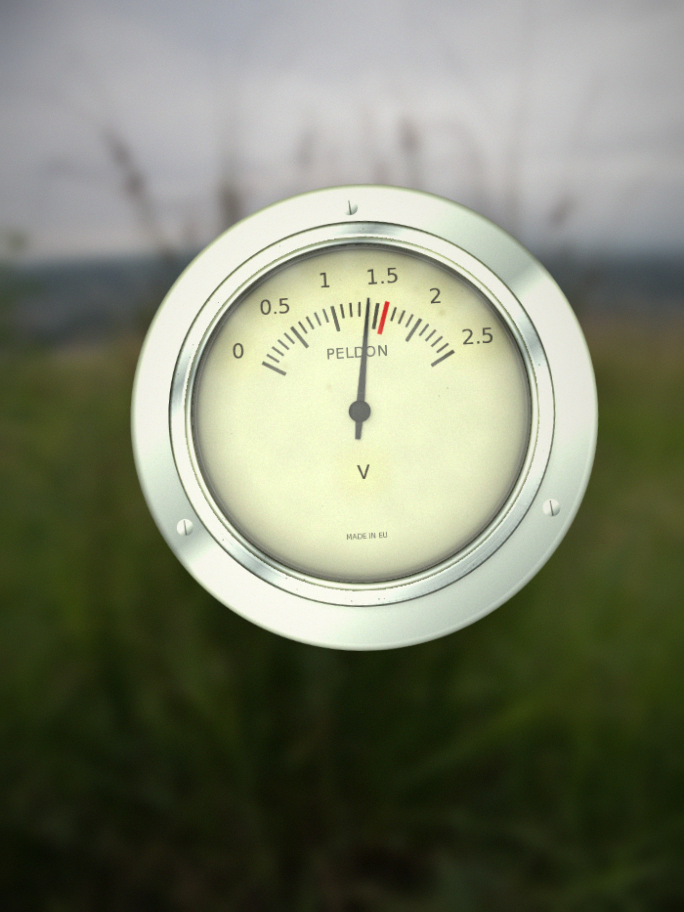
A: 1.4 V
